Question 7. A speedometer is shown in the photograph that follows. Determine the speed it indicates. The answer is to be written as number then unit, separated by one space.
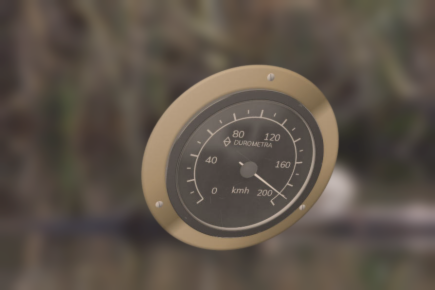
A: 190 km/h
